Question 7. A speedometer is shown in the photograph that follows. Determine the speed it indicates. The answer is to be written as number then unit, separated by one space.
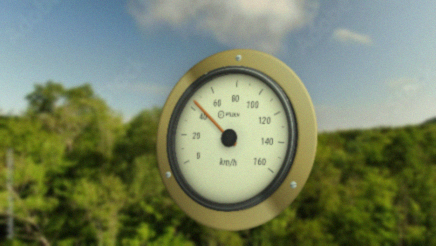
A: 45 km/h
